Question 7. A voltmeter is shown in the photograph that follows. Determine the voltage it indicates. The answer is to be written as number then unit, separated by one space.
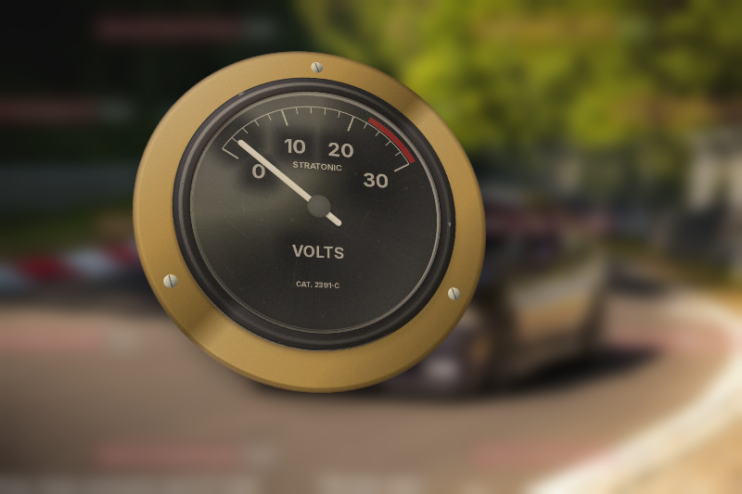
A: 2 V
